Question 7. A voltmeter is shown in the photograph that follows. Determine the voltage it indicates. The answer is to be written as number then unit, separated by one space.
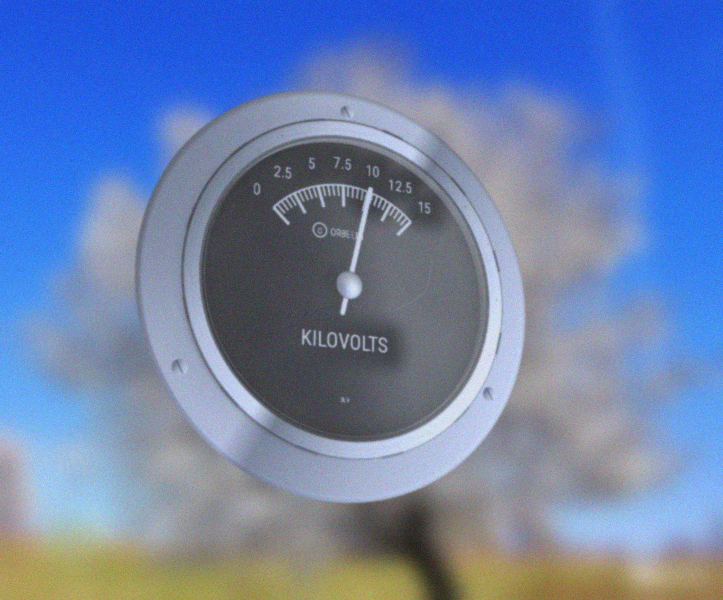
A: 10 kV
